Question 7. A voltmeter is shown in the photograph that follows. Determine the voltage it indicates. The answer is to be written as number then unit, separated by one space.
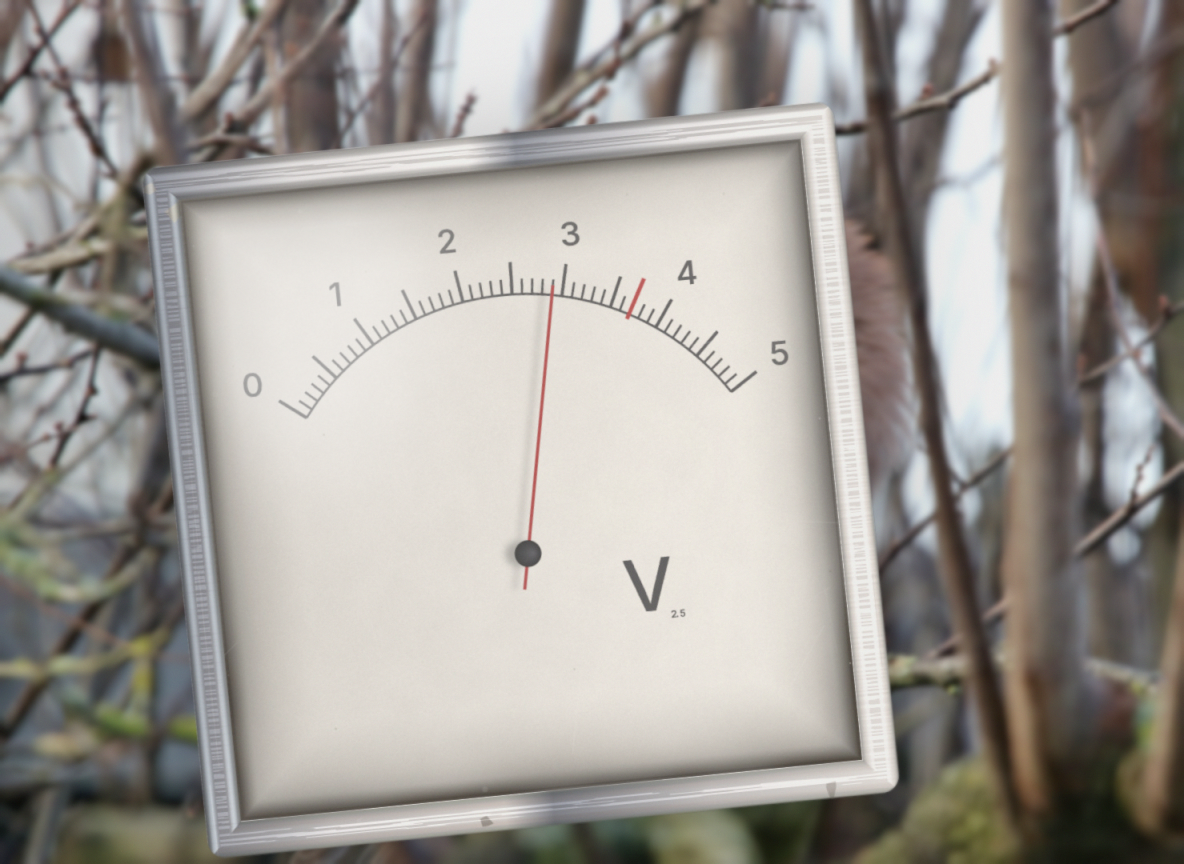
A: 2.9 V
